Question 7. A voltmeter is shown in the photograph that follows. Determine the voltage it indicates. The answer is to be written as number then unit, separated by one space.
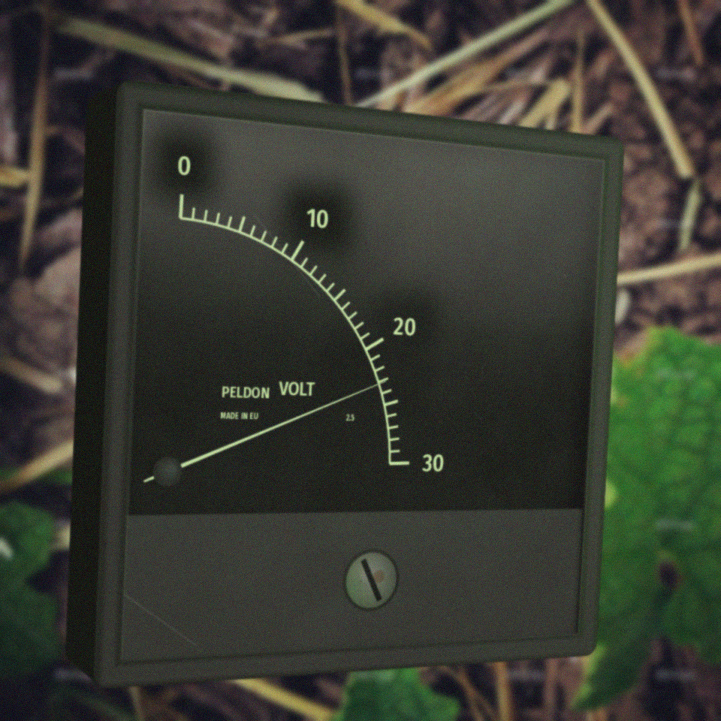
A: 23 V
